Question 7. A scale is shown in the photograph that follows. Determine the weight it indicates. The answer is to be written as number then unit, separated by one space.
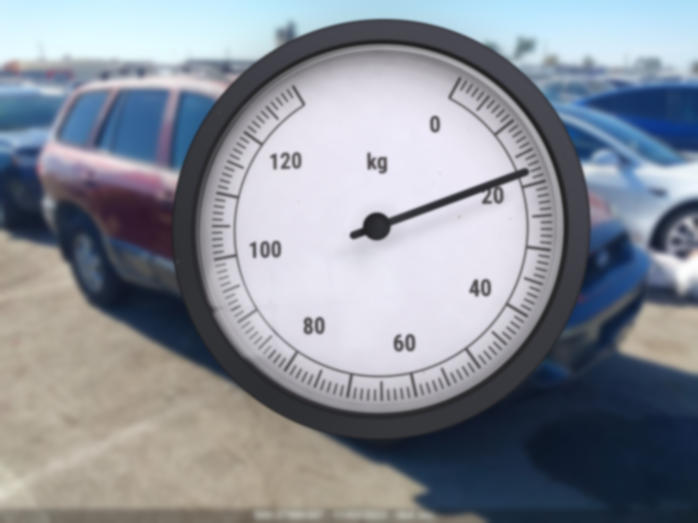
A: 18 kg
